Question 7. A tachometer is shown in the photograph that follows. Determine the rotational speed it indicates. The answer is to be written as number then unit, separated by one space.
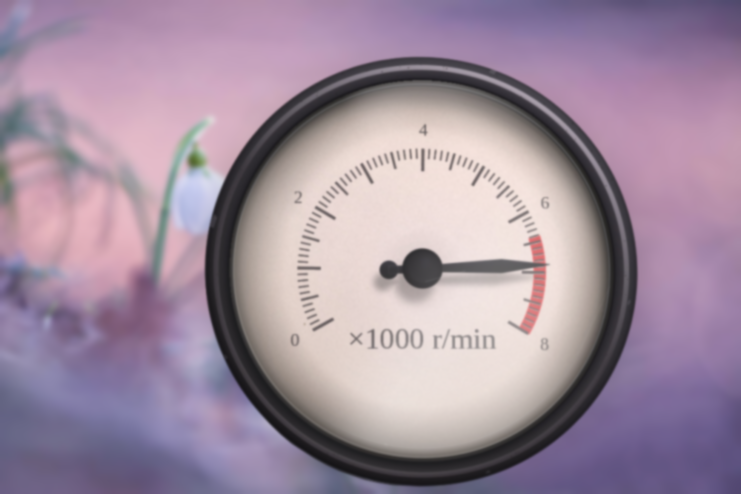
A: 6900 rpm
